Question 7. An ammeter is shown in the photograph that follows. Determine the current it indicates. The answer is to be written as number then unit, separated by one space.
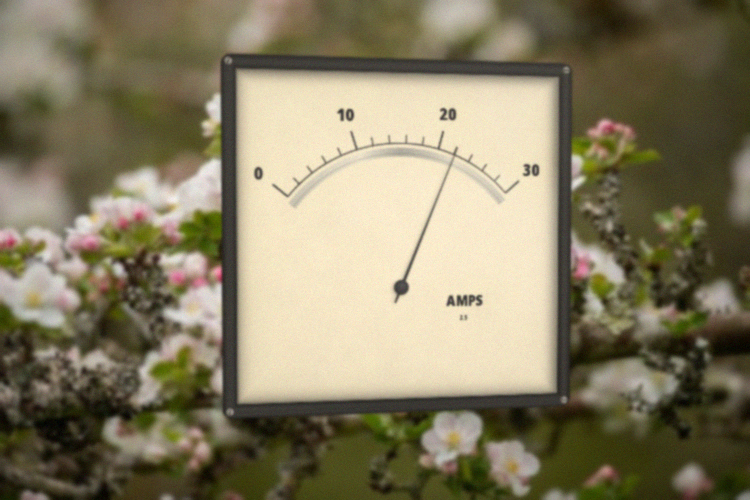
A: 22 A
